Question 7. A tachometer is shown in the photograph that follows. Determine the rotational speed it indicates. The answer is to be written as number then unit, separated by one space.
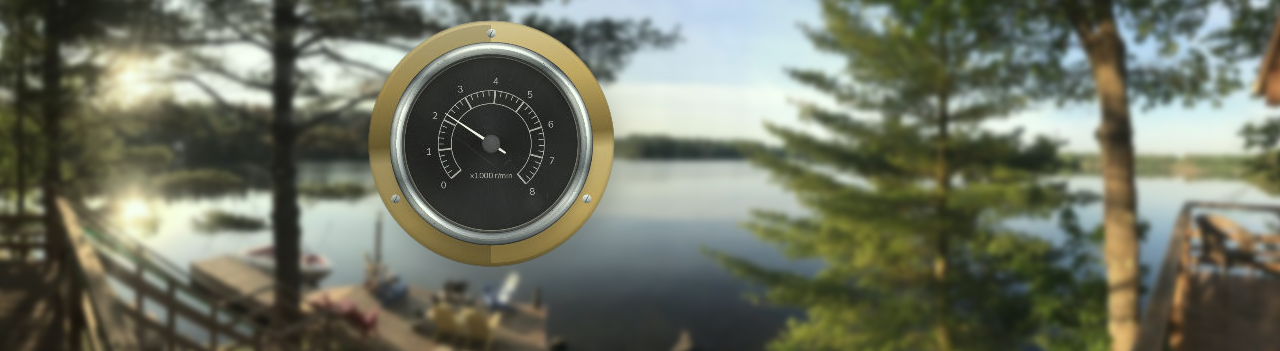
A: 2200 rpm
